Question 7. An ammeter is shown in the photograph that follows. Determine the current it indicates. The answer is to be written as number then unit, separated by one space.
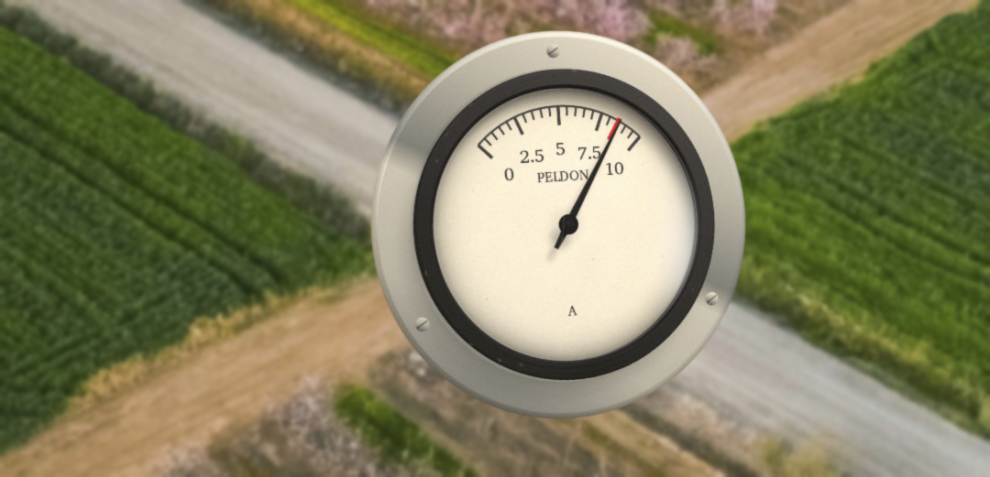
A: 8.5 A
